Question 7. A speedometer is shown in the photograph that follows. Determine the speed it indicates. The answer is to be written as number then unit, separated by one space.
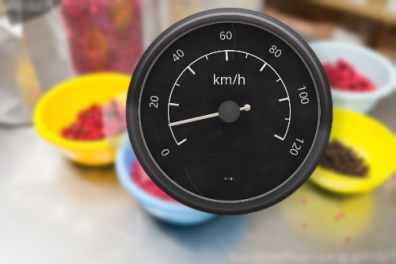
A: 10 km/h
